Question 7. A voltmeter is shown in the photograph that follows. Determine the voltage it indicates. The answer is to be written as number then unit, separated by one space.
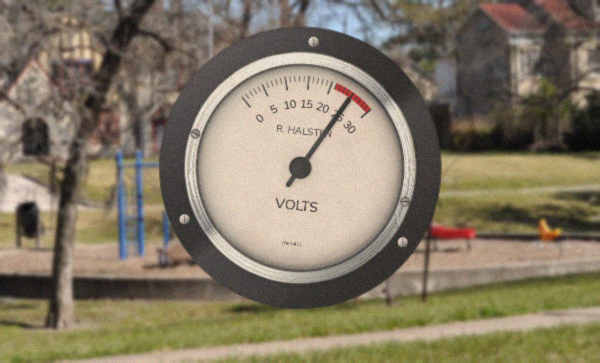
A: 25 V
